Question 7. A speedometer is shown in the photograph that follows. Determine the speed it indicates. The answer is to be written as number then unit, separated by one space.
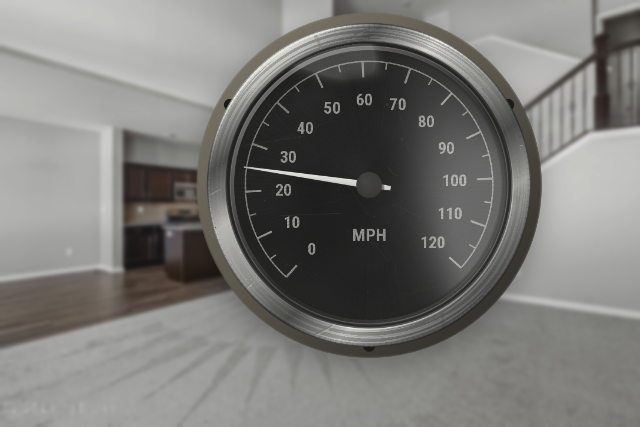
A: 25 mph
